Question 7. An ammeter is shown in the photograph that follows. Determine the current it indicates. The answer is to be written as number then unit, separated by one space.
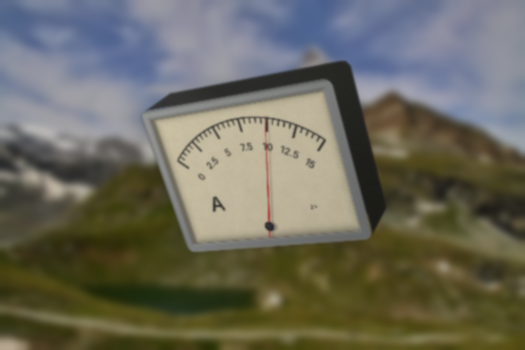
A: 10 A
